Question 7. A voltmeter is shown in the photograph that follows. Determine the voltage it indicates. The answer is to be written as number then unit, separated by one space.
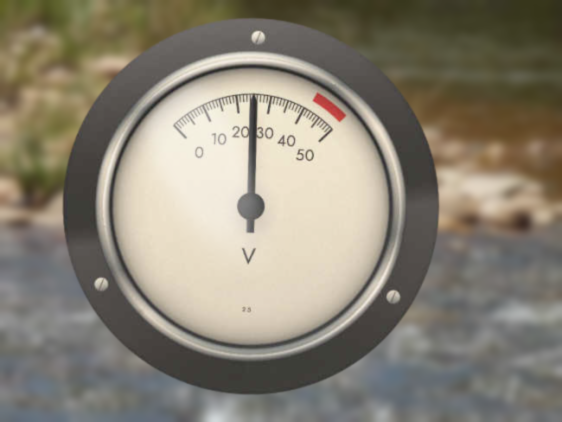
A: 25 V
